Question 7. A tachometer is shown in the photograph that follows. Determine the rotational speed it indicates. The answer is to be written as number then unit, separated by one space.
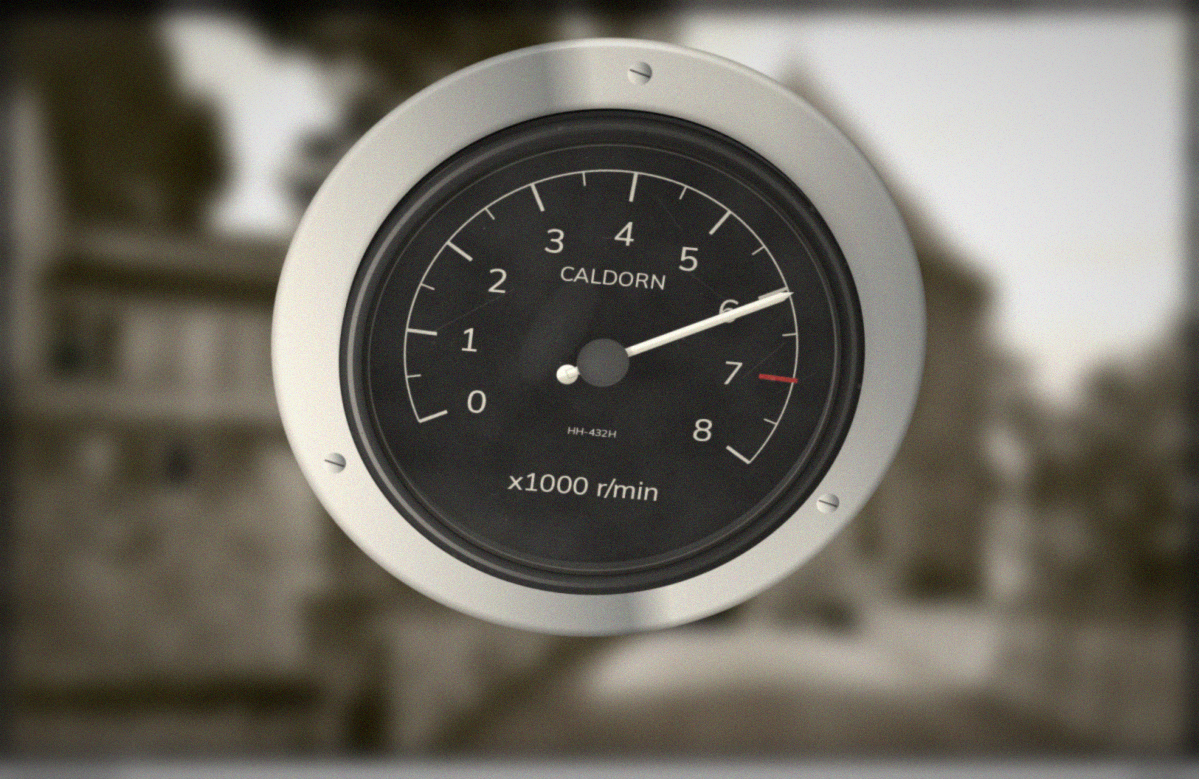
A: 6000 rpm
